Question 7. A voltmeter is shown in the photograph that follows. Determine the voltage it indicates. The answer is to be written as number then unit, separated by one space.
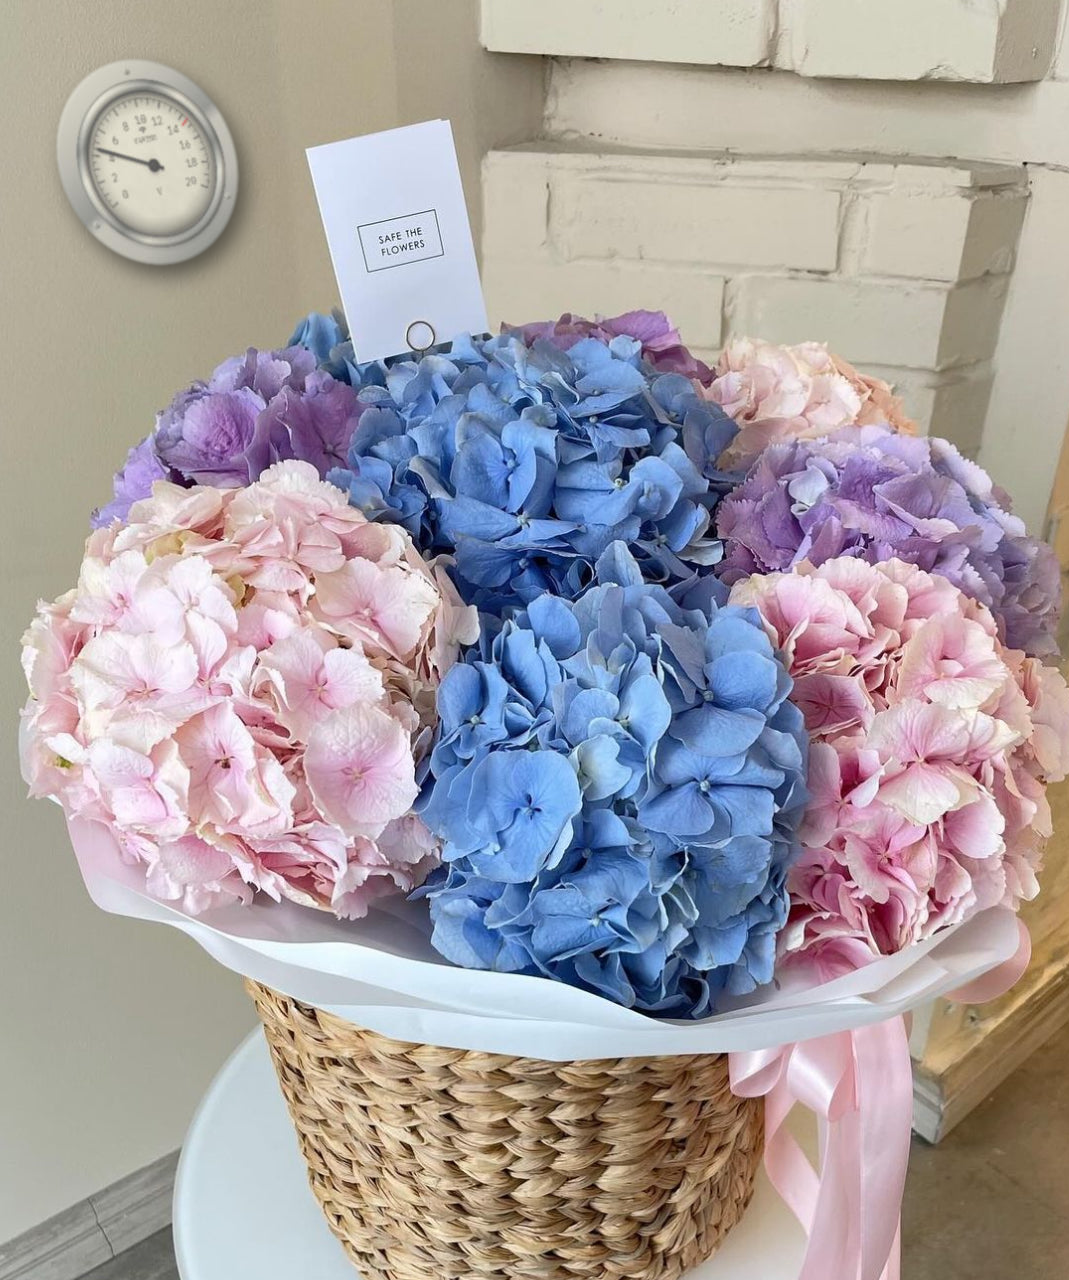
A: 4.5 V
